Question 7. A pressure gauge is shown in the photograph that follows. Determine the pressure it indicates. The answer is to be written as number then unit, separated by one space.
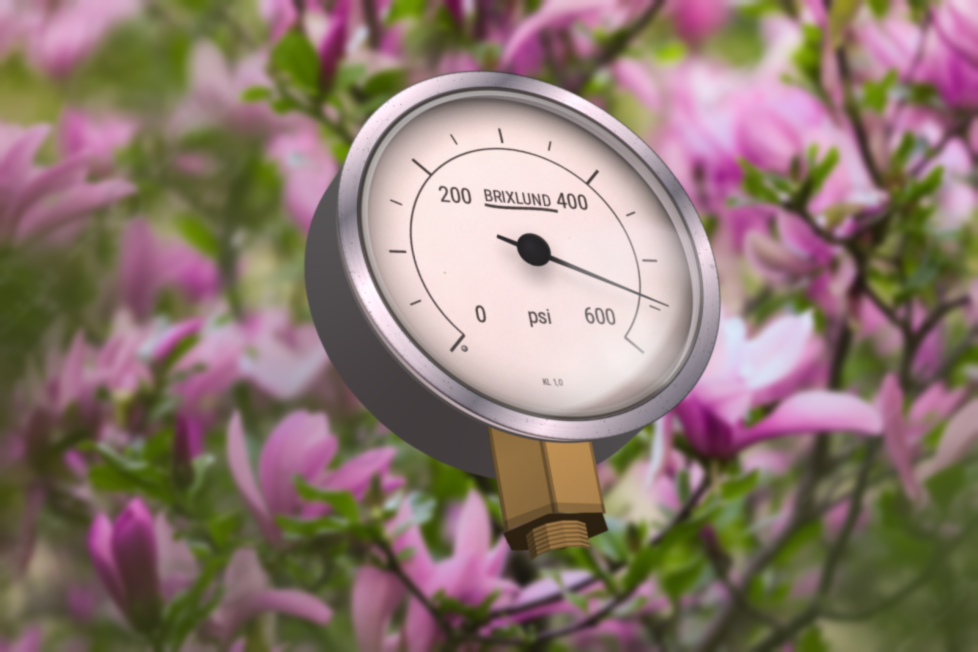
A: 550 psi
